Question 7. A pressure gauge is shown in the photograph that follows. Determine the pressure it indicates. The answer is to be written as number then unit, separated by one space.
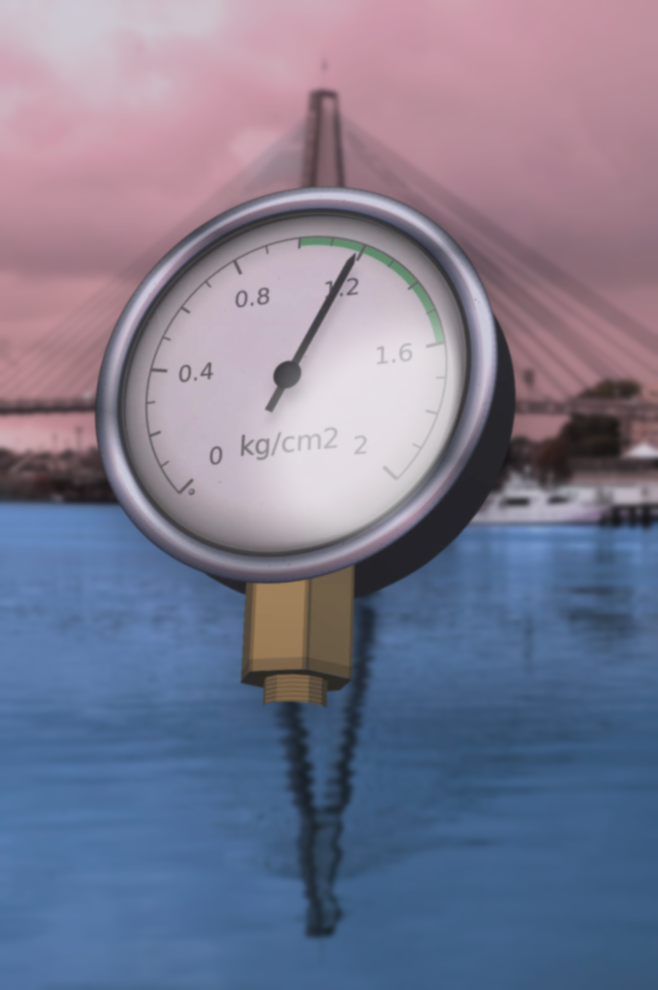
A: 1.2 kg/cm²
